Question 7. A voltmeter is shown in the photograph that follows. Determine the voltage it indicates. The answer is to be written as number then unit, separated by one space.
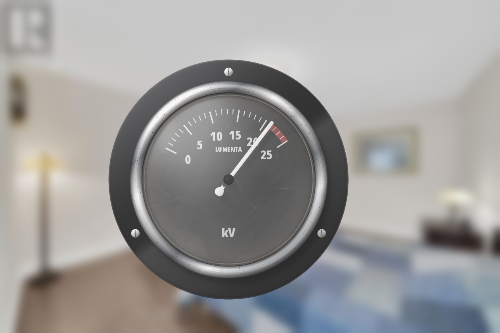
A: 21 kV
